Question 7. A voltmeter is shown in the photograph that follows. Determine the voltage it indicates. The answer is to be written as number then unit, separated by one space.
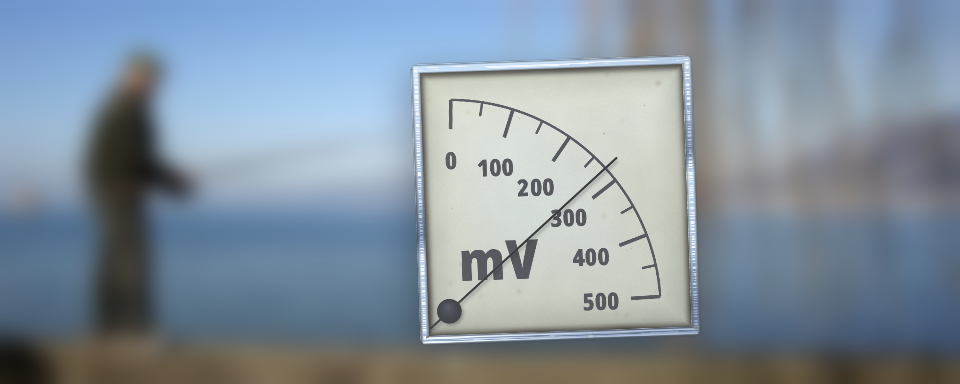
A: 275 mV
